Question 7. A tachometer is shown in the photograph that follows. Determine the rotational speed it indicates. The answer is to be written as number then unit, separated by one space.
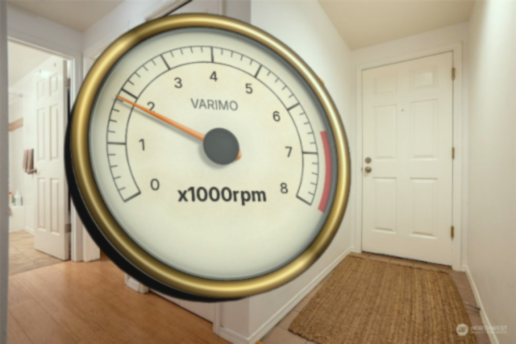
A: 1800 rpm
